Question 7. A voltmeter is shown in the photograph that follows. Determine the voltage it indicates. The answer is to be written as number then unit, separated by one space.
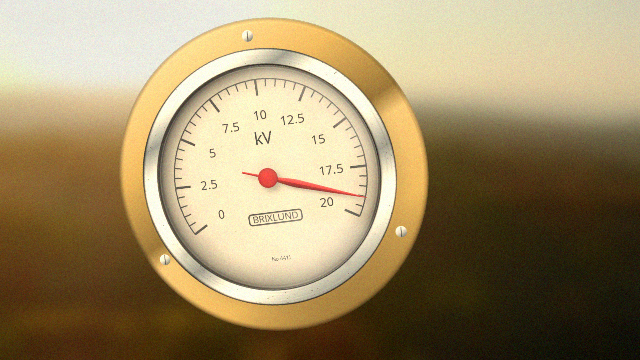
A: 19 kV
